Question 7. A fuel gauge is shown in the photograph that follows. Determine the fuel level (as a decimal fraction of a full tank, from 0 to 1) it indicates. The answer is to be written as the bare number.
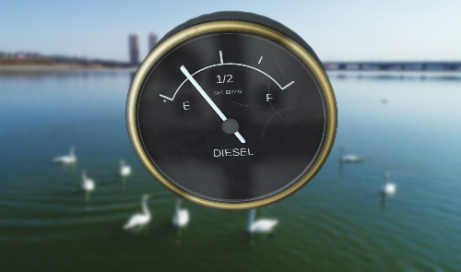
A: 0.25
